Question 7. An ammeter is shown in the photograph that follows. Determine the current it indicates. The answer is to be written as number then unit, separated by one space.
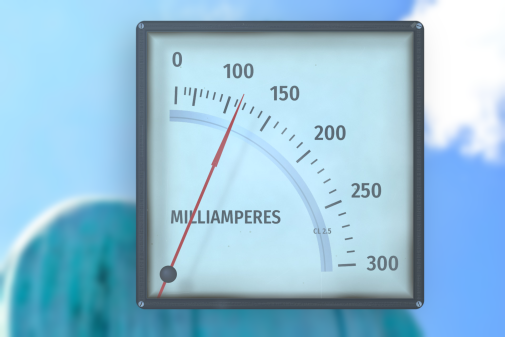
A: 115 mA
